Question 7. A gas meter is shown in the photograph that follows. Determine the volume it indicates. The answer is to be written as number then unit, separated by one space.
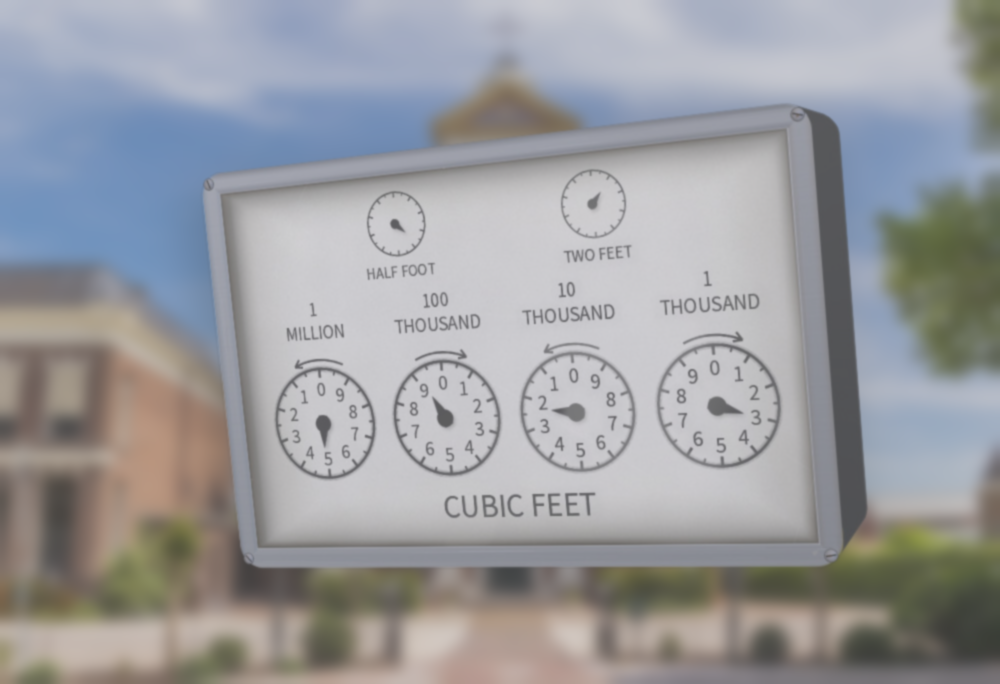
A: 492300 ft³
